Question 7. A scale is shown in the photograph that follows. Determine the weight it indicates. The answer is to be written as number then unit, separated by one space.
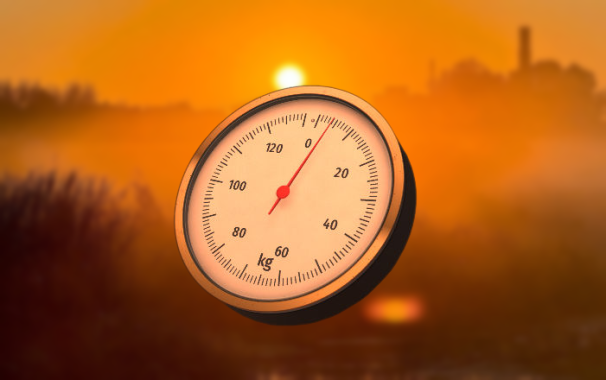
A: 5 kg
